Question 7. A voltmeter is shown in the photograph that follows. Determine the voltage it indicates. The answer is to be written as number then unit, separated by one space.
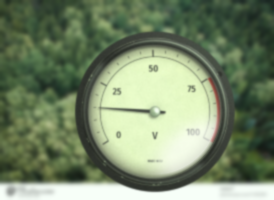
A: 15 V
